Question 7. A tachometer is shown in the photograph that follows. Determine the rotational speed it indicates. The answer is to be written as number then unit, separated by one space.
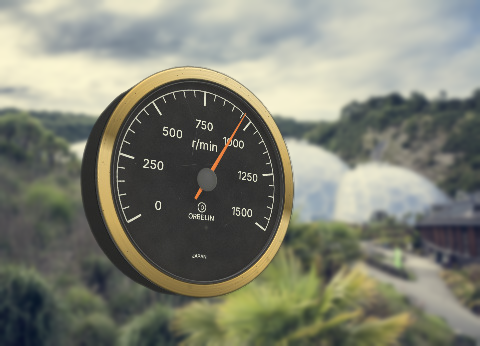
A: 950 rpm
